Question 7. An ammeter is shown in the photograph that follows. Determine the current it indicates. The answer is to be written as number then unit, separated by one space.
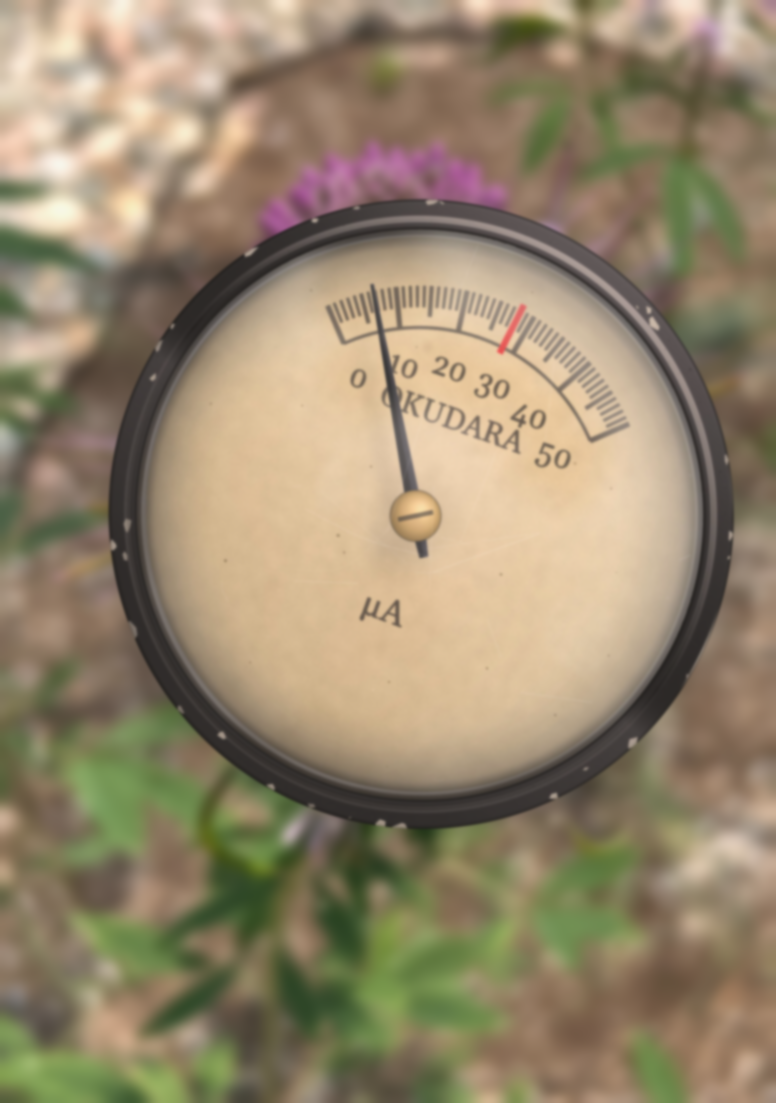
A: 7 µA
